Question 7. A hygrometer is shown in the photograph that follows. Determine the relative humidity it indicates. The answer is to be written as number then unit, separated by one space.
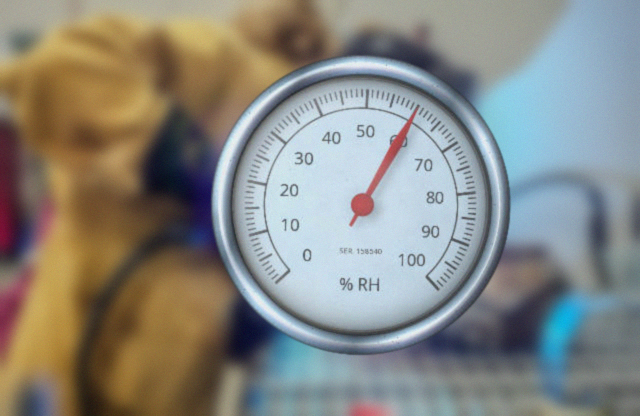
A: 60 %
